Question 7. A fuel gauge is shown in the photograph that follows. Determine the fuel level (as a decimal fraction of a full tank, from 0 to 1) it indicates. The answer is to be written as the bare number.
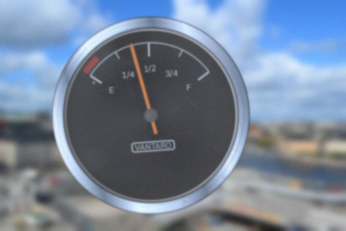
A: 0.375
